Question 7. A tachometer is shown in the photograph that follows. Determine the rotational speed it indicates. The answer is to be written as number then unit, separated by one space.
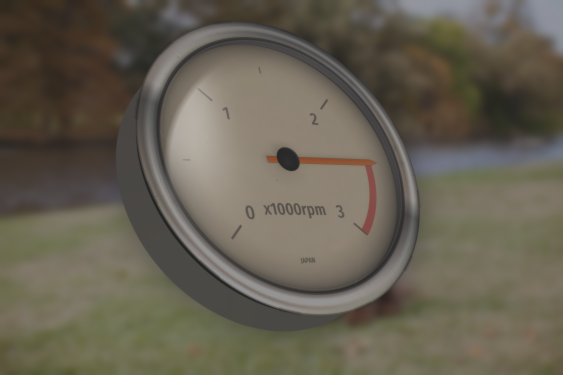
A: 2500 rpm
